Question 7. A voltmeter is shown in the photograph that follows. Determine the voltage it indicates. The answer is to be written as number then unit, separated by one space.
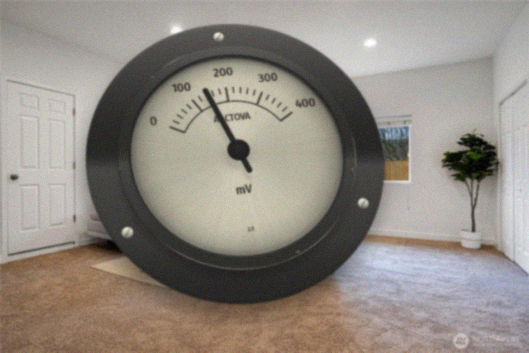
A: 140 mV
